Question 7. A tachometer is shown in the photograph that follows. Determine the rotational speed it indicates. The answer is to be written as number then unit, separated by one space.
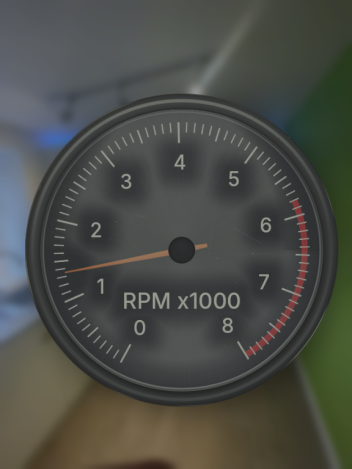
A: 1350 rpm
